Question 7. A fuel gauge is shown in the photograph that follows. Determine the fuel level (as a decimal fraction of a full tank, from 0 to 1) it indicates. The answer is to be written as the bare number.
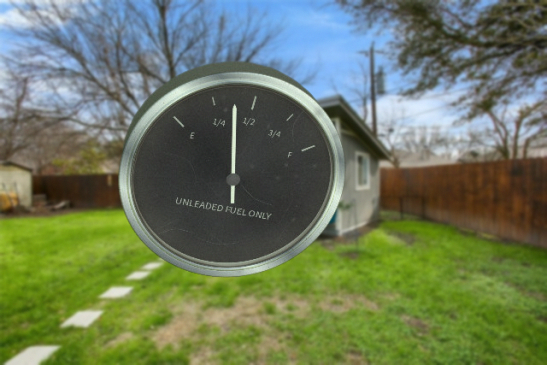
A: 0.375
